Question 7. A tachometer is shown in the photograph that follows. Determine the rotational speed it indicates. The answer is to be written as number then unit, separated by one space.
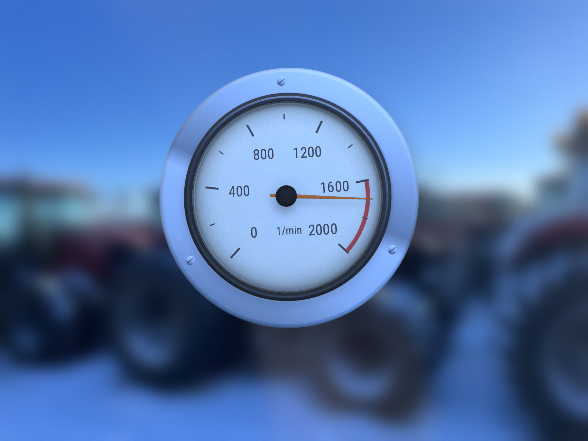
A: 1700 rpm
